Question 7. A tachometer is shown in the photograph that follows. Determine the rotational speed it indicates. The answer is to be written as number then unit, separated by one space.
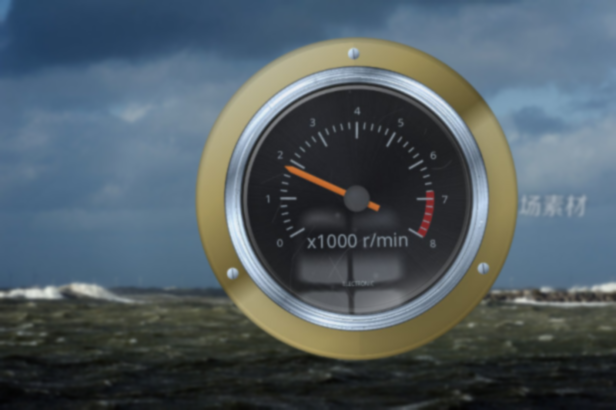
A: 1800 rpm
